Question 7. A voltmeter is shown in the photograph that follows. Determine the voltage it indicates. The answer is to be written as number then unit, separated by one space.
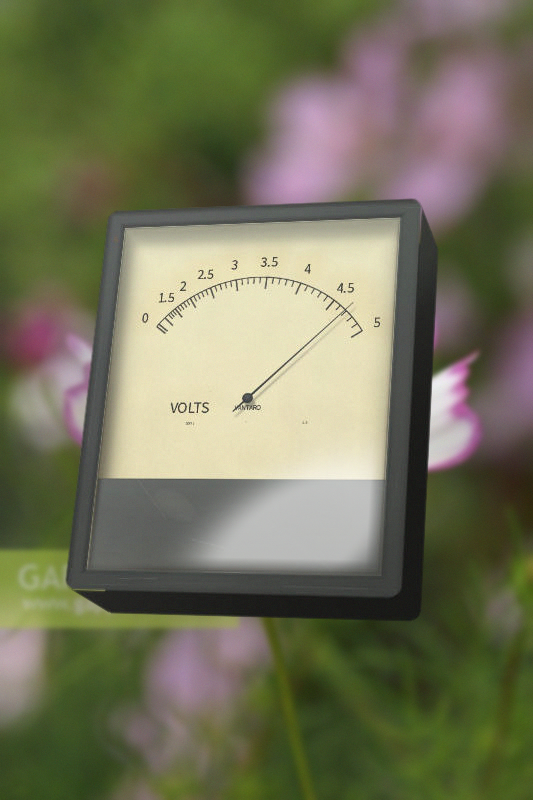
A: 4.7 V
